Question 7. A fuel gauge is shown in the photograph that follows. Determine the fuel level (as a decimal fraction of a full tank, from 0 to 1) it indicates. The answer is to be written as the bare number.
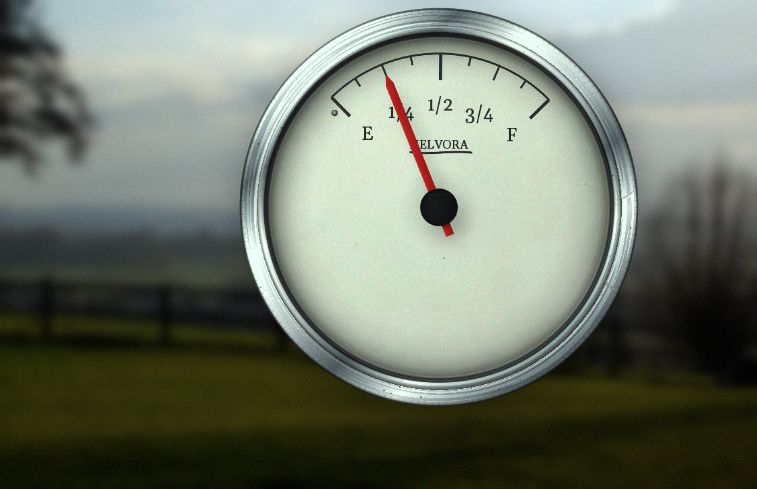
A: 0.25
